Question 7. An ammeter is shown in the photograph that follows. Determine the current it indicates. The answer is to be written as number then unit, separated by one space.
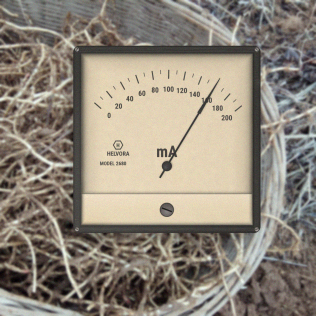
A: 160 mA
